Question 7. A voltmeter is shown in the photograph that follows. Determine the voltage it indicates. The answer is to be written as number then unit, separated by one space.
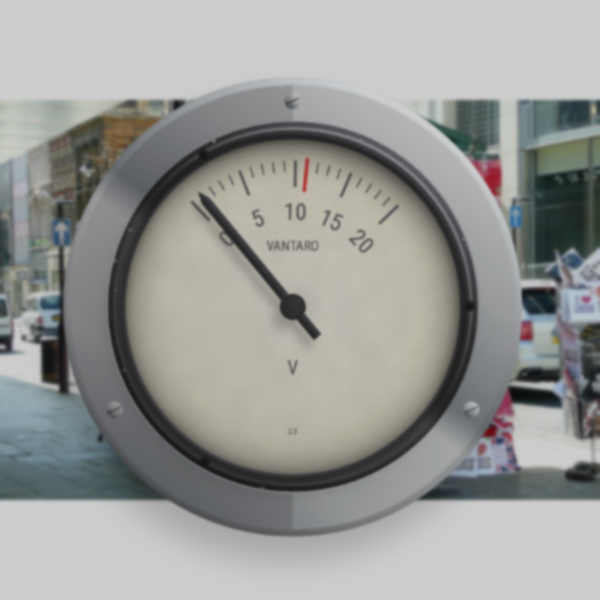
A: 1 V
